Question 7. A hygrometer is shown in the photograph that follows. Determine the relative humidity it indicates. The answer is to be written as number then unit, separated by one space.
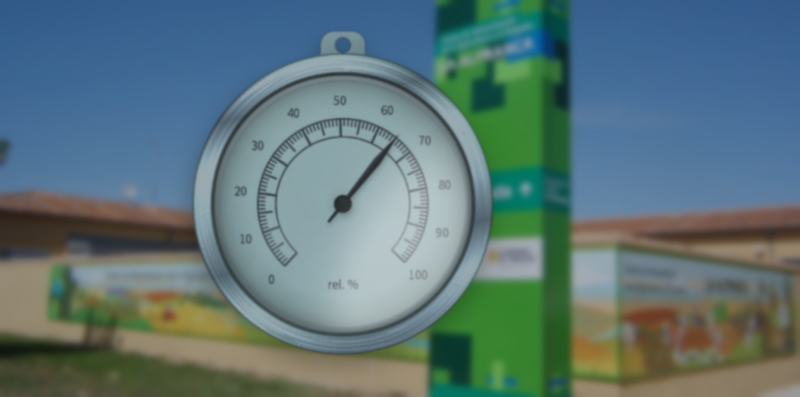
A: 65 %
